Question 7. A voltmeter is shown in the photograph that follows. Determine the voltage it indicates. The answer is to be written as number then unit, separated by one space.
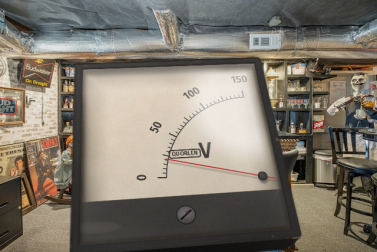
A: 20 V
